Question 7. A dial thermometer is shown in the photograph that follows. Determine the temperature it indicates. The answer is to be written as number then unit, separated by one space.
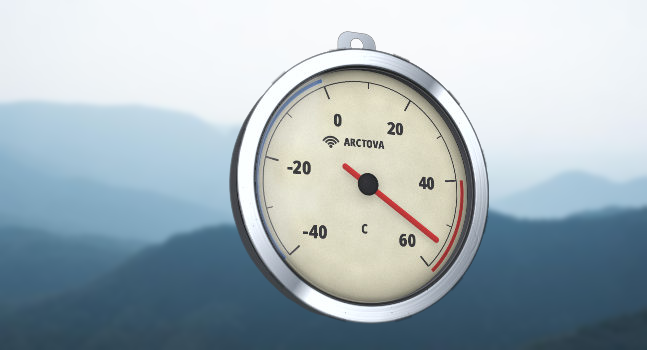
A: 55 °C
